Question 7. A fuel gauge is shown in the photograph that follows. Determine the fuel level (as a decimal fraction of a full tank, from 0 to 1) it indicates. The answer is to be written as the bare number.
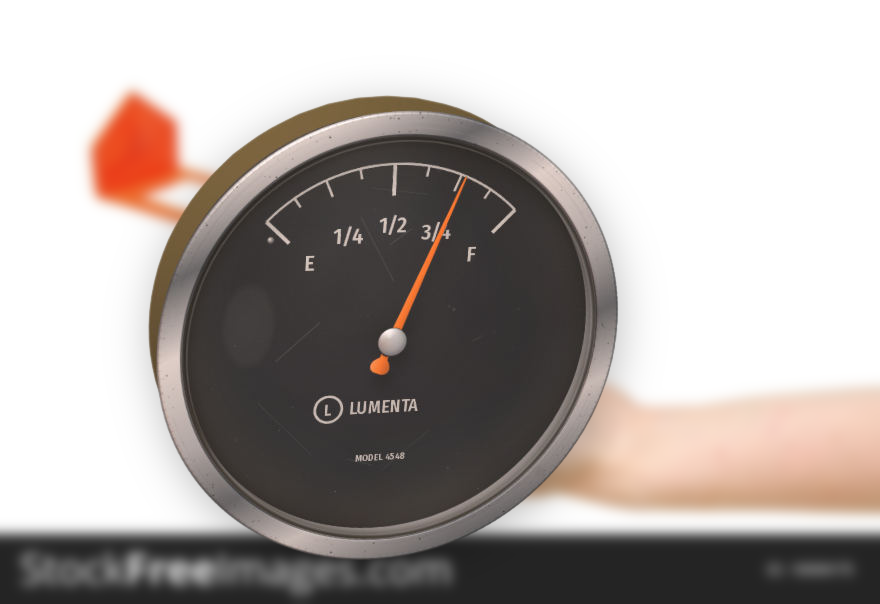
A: 0.75
